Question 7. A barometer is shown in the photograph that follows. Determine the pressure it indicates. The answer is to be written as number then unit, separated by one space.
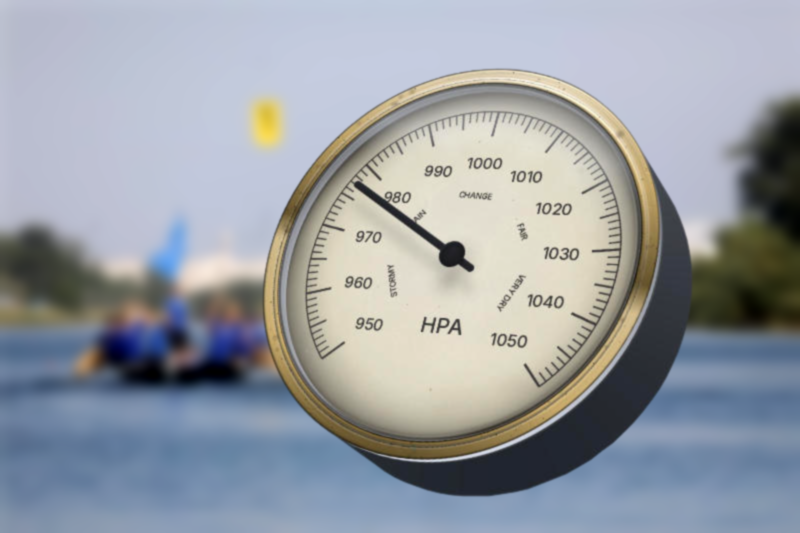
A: 977 hPa
